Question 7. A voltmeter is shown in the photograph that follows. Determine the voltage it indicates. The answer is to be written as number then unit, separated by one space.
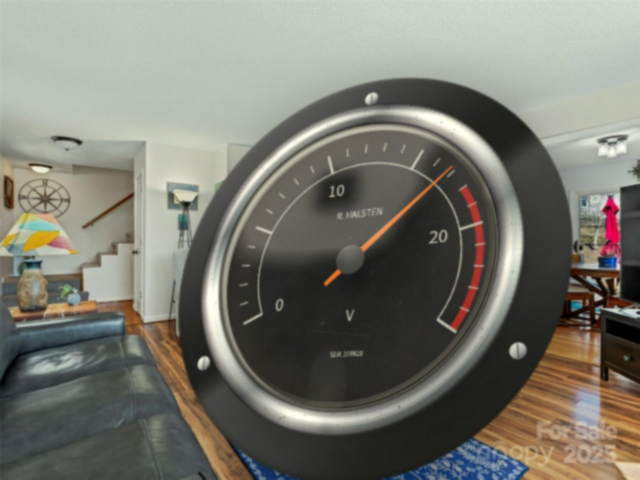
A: 17 V
